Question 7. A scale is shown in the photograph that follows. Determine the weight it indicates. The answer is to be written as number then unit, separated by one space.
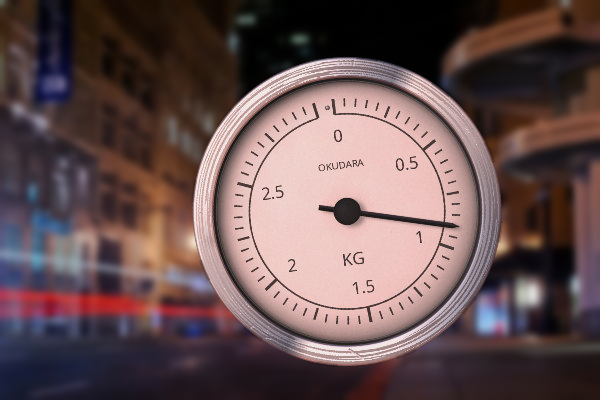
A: 0.9 kg
